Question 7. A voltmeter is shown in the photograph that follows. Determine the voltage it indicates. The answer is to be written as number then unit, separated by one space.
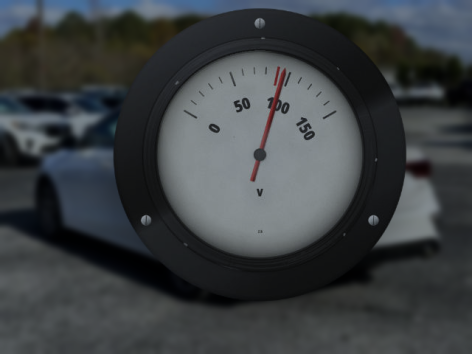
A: 95 V
